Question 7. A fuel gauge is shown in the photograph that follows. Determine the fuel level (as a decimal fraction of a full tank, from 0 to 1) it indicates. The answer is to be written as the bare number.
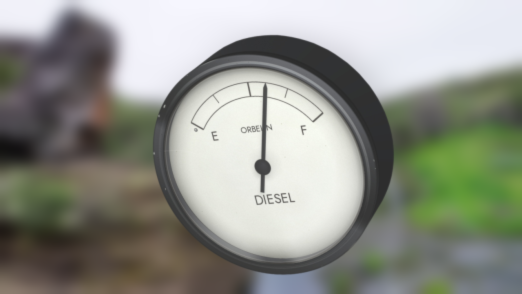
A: 0.625
